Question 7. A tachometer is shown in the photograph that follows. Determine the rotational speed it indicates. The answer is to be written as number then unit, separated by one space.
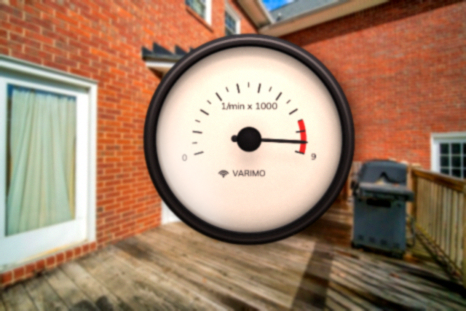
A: 8500 rpm
